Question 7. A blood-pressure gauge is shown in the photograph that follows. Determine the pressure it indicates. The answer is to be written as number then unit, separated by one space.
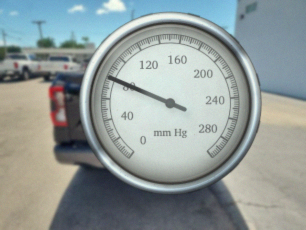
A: 80 mmHg
